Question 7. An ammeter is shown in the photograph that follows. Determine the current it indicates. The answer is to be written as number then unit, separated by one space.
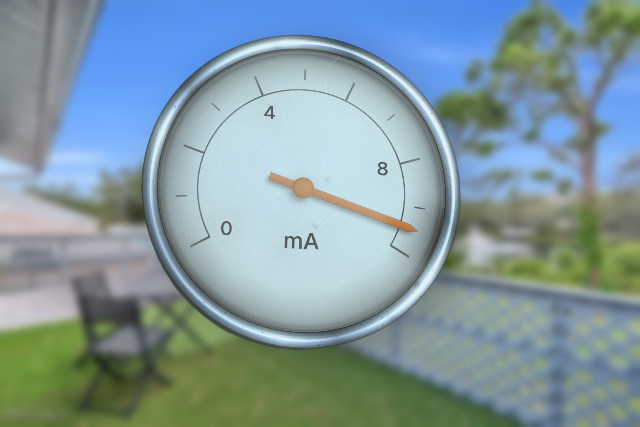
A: 9.5 mA
